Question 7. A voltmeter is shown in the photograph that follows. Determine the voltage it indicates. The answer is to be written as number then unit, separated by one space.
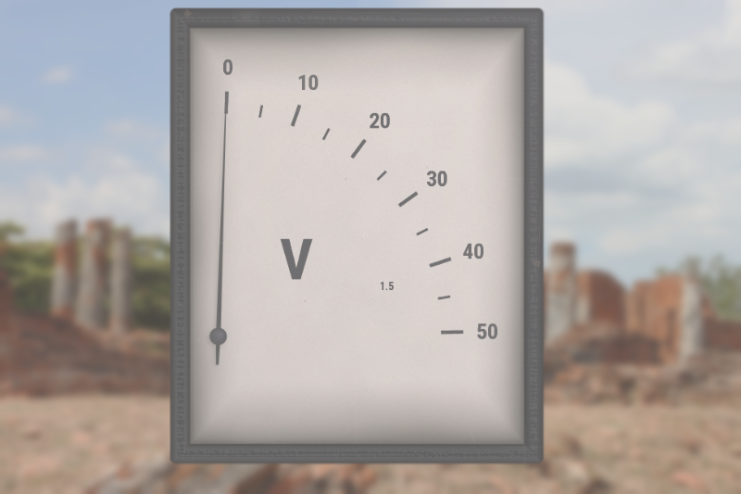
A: 0 V
